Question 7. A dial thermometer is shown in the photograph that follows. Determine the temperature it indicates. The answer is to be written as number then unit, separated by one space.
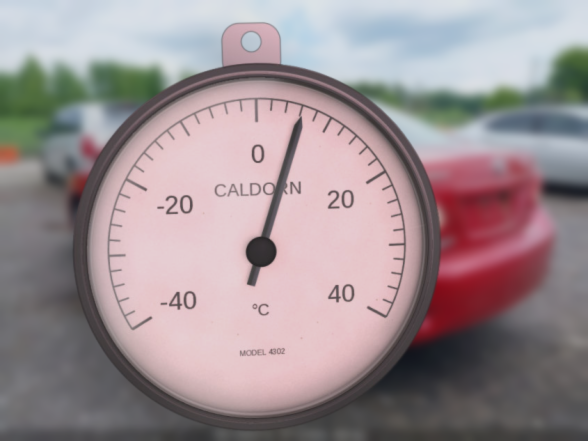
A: 6 °C
